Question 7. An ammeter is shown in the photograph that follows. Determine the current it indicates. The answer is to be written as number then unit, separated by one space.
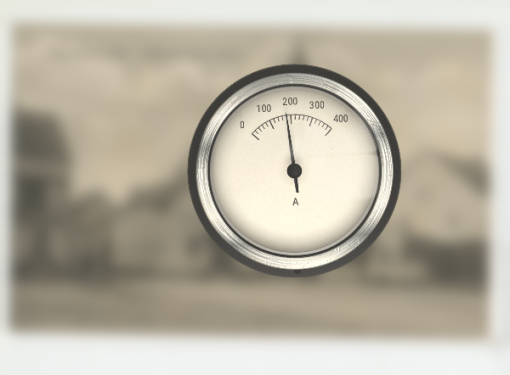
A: 180 A
